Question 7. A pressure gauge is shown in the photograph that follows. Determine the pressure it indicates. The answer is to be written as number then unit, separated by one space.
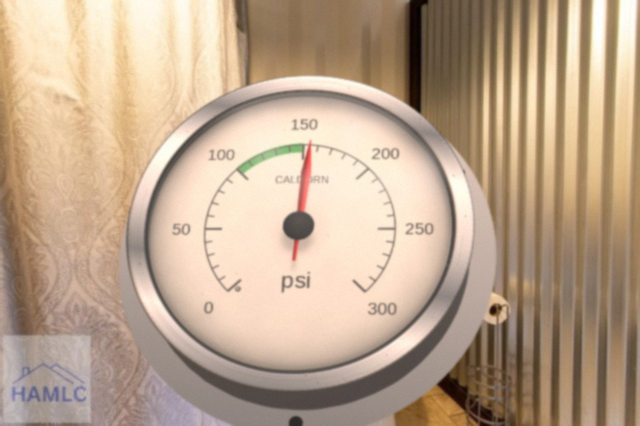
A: 155 psi
